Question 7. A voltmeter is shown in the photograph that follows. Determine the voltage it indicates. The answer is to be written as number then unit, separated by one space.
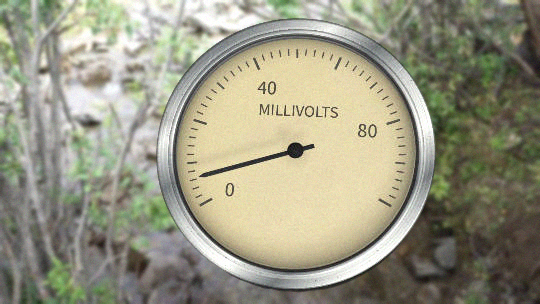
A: 6 mV
